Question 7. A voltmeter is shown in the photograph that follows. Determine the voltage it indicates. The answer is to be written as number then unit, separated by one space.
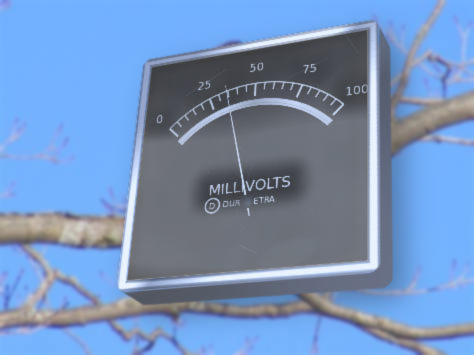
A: 35 mV
